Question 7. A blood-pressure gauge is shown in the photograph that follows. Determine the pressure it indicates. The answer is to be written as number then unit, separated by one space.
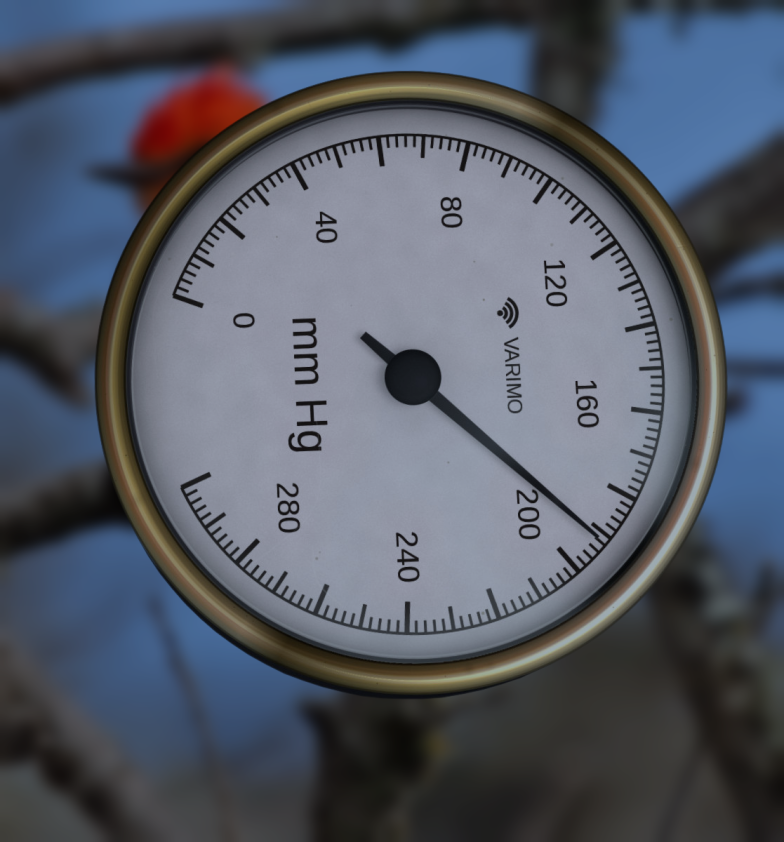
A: 192 mmHg
